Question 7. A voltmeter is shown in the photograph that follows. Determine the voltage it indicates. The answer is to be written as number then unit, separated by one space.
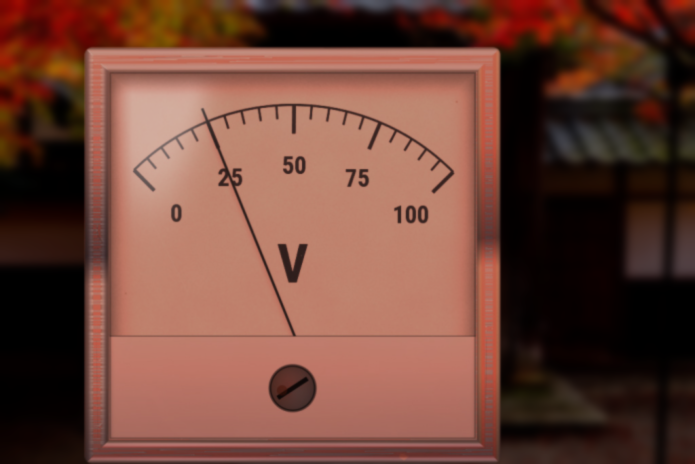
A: 25 V
